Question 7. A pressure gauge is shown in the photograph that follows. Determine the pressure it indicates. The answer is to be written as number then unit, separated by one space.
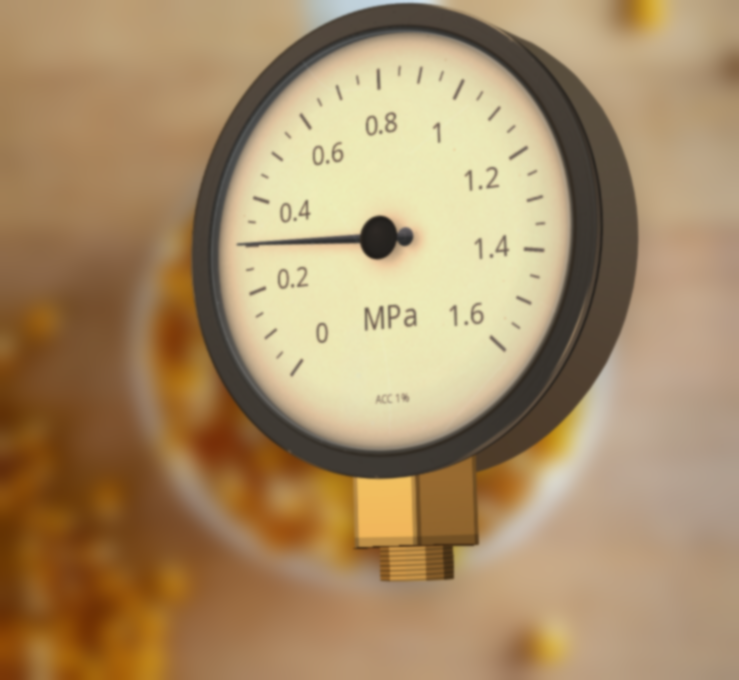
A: 0.3 MPa
